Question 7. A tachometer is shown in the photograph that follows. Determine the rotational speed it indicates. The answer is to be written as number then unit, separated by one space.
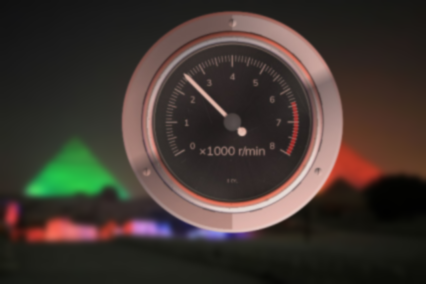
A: 2500 rpm
